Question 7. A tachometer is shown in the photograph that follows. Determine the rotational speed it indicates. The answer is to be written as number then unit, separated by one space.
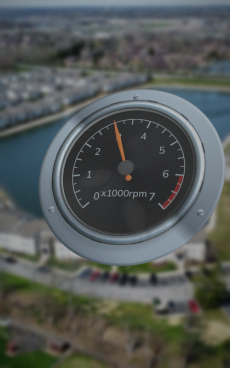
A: 3000 rpm
